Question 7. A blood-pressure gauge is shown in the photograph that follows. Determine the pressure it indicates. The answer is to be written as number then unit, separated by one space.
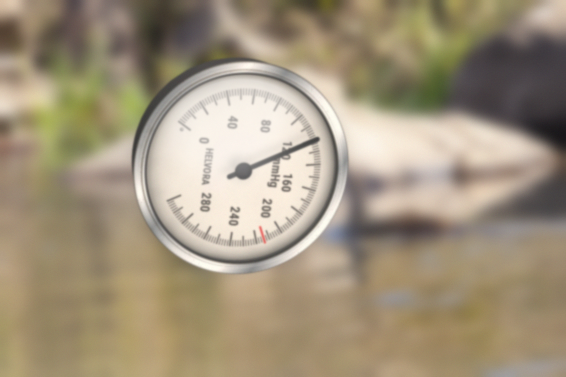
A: 120 mmHg
